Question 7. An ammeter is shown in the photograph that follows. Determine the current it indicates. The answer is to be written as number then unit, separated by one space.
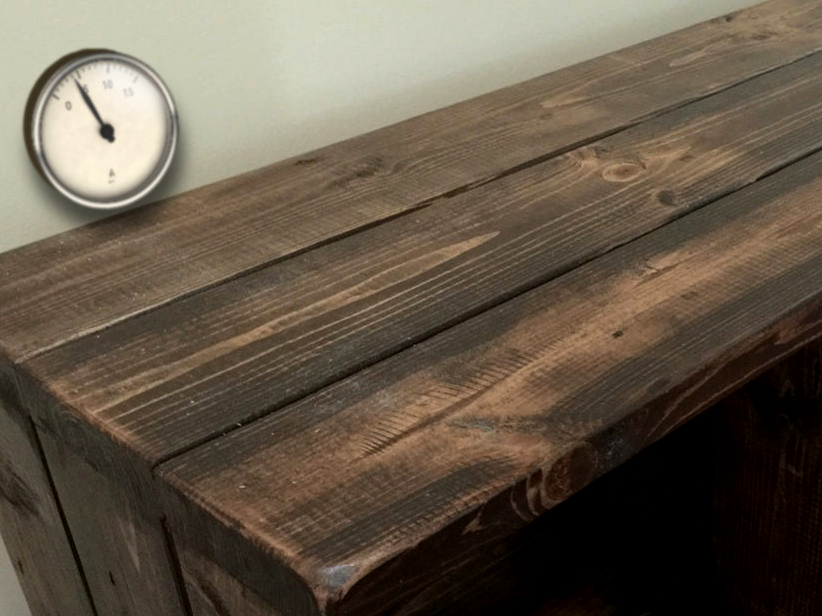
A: 4 A
